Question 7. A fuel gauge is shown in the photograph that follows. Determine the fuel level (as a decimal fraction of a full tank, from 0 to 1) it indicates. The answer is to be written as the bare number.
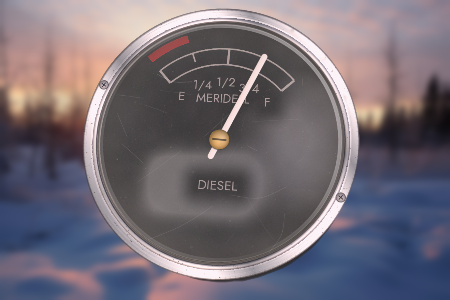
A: 0.75
